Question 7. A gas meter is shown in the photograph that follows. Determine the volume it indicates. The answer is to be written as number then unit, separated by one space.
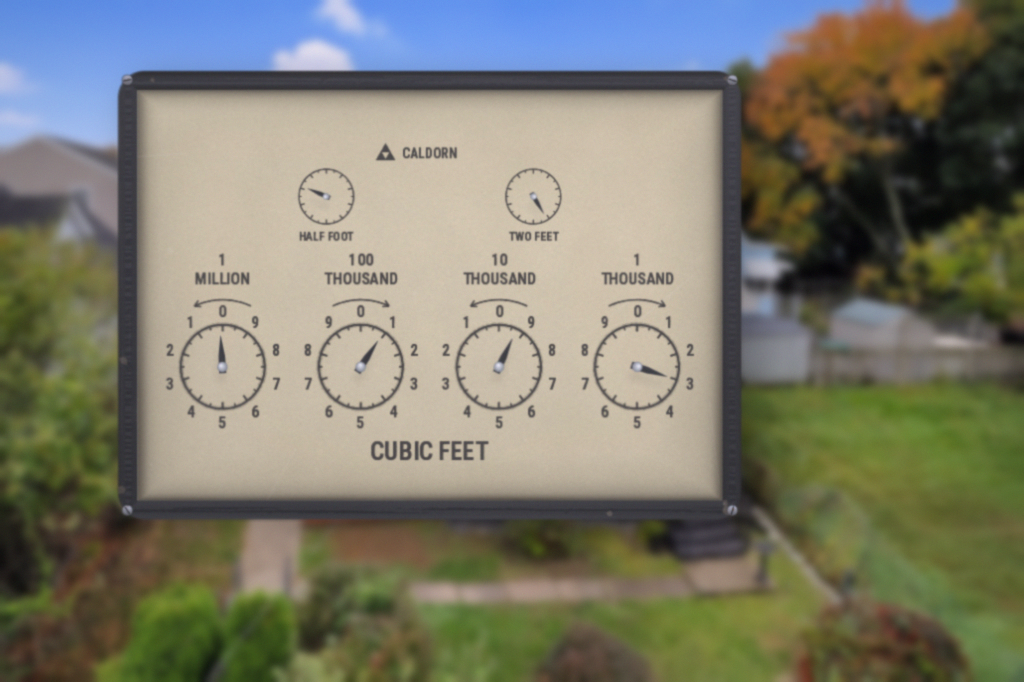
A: 9300 ft³
